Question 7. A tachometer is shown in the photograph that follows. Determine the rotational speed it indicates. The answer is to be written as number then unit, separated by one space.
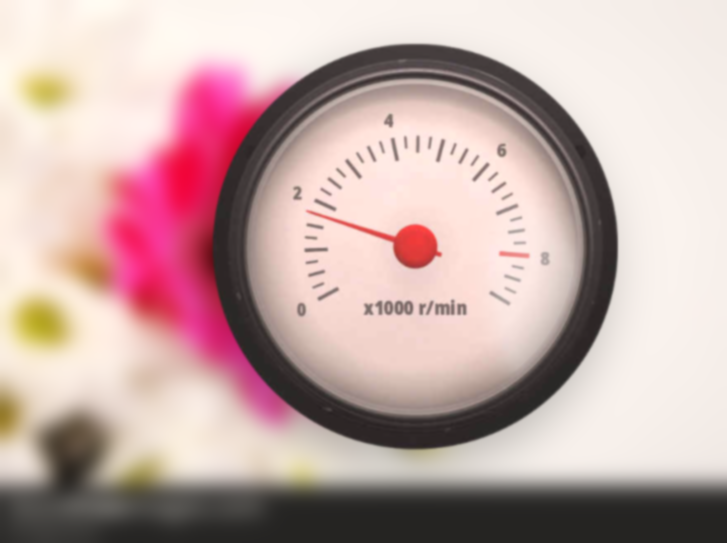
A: 1750 rpm
